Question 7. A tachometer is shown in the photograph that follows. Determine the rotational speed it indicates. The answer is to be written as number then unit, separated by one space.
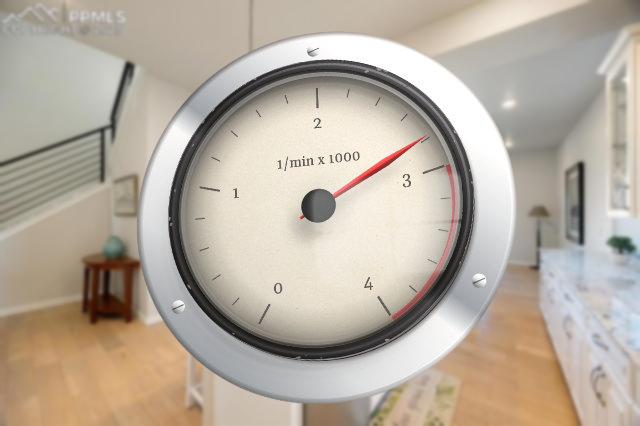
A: 2800 rpm
